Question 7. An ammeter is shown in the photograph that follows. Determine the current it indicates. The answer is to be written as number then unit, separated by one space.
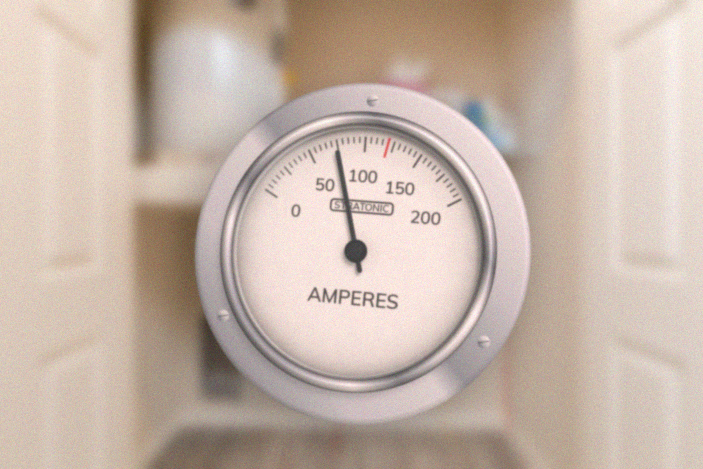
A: 75 A
